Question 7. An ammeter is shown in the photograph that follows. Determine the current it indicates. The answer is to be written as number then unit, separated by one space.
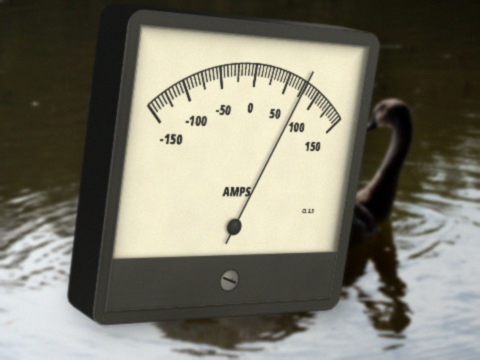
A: 75 A
